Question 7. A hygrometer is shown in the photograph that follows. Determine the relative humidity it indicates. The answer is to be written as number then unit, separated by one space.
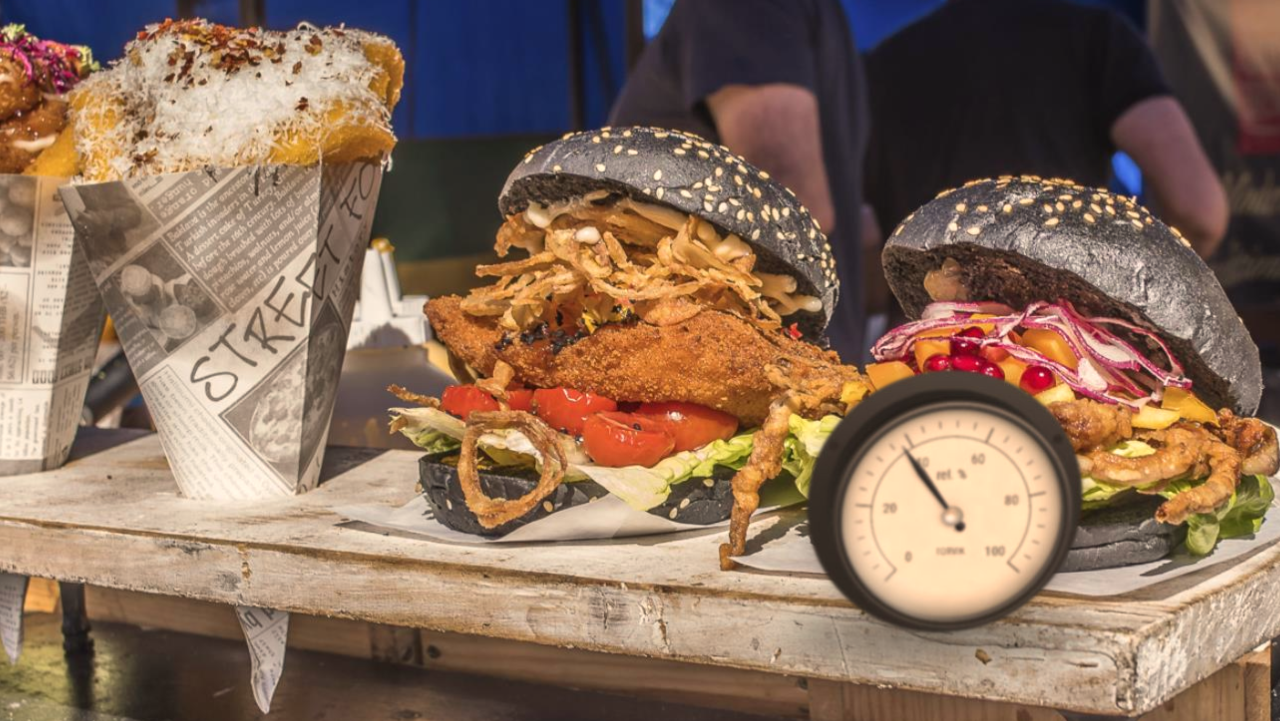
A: 38 %
